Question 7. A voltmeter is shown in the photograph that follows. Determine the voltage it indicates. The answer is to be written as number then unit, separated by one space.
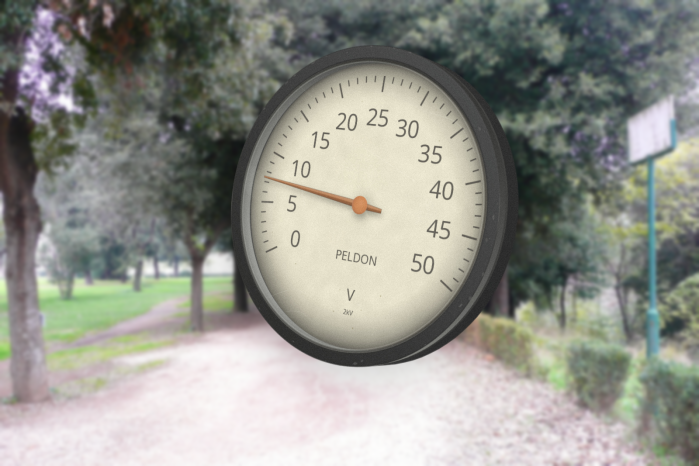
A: 7.5 V
